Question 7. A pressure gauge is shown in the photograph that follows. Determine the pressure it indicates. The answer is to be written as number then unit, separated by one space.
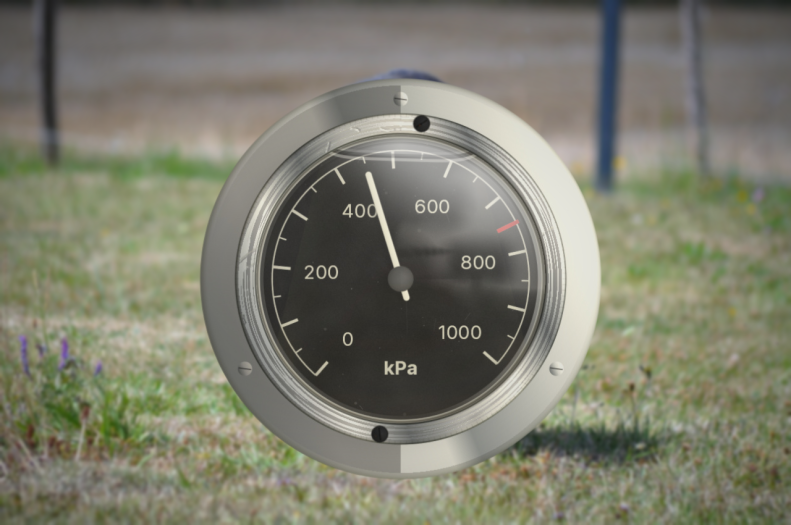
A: 450 kPa
